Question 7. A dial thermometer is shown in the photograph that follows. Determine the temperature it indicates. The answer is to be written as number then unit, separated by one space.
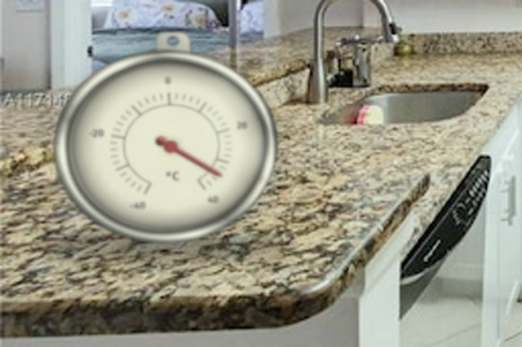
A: 34 °C
